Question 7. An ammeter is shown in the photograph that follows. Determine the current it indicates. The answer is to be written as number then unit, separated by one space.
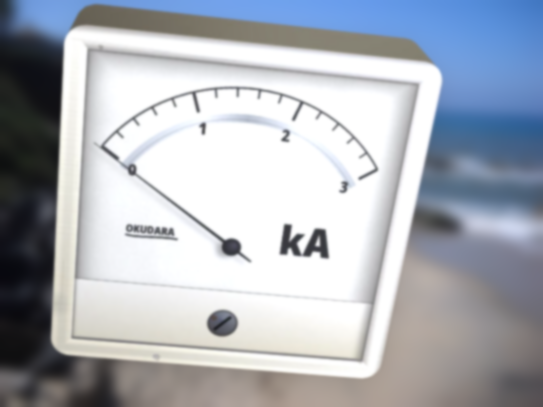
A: 0 kA
